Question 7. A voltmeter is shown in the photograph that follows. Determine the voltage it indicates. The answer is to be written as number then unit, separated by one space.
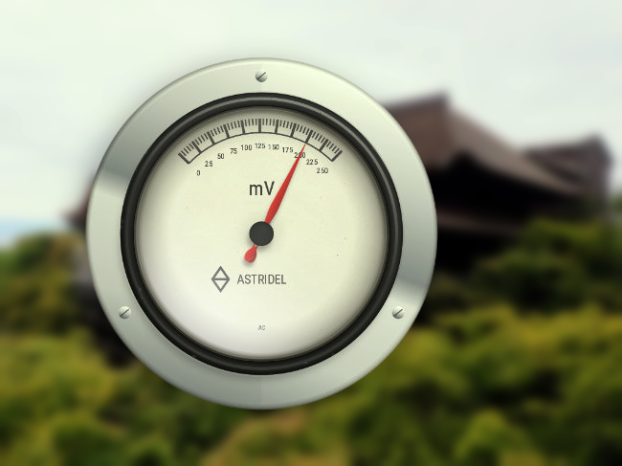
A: 200 mV
